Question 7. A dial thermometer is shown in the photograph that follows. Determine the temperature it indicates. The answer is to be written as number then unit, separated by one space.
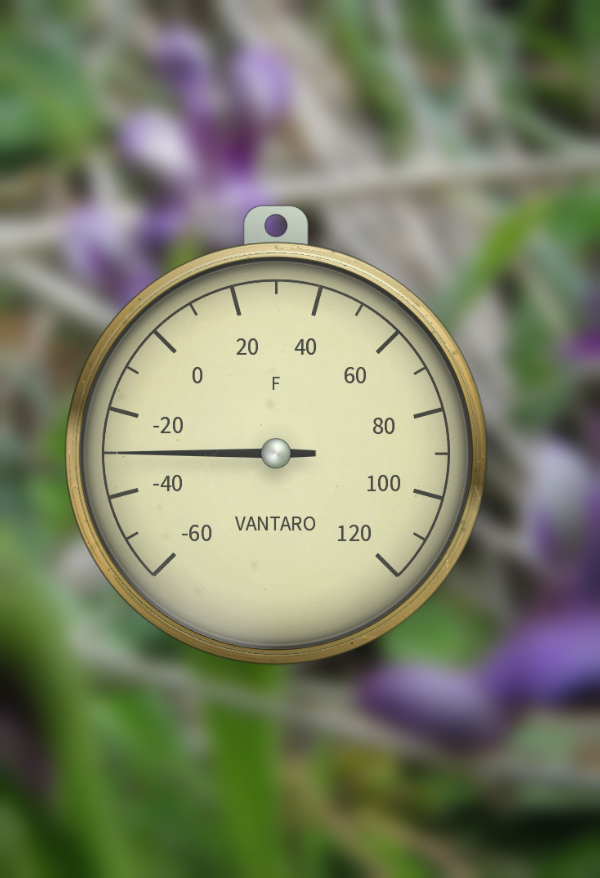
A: -30 °F
